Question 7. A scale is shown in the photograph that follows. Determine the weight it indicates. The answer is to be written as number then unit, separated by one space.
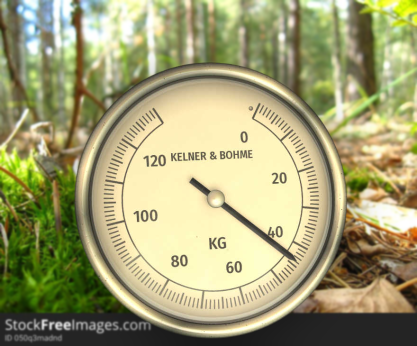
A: 44 kg
